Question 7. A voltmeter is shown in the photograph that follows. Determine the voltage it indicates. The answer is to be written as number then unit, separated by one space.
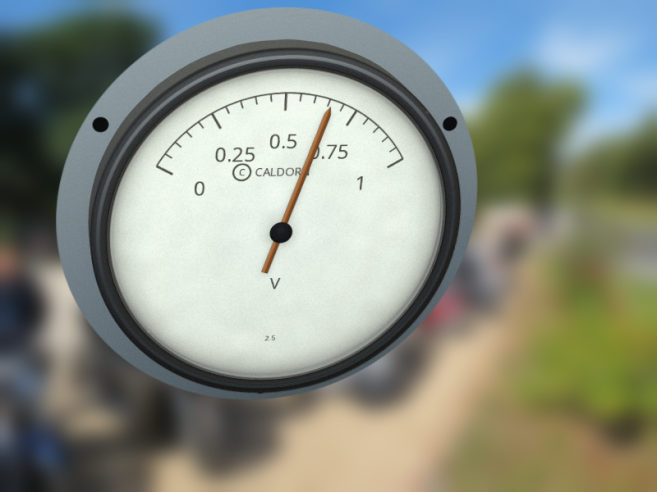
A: 0.65 V
